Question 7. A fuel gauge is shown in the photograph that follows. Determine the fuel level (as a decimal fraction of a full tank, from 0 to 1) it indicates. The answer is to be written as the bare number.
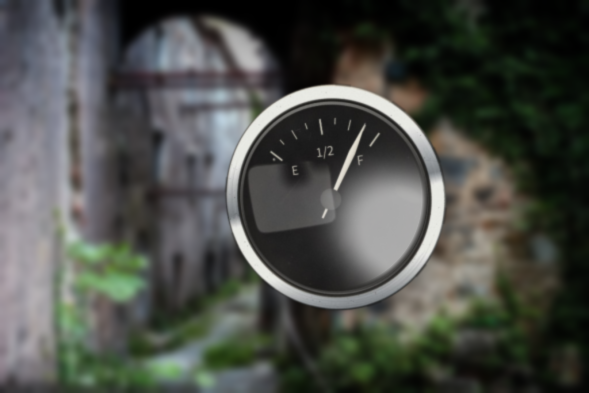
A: 0.875
